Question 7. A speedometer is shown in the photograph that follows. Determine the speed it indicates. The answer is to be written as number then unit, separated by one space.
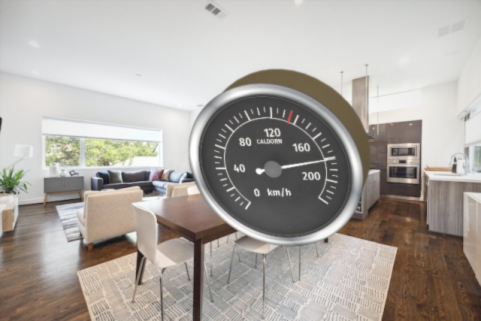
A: 180 km/h
